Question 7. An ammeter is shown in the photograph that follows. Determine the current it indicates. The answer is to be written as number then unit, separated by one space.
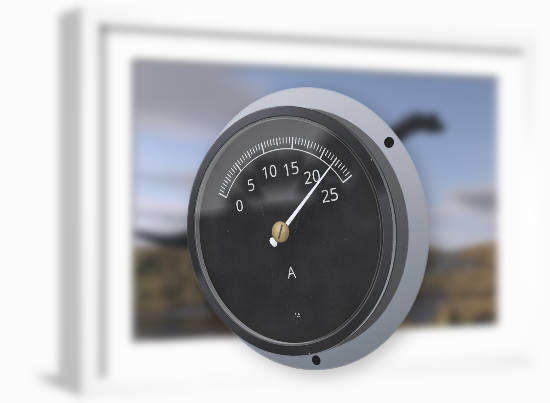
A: 22.5 A
